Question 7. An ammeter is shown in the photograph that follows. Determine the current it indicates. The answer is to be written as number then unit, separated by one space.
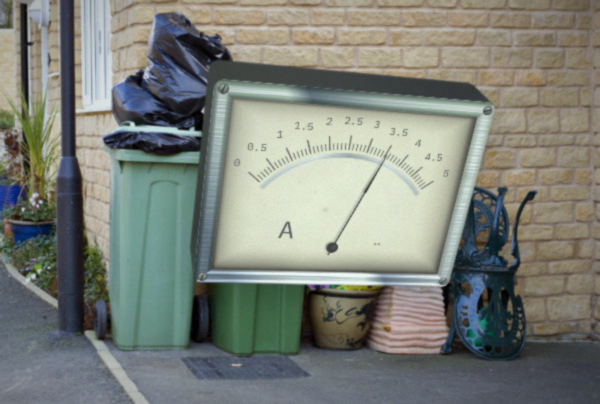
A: 3.5 A
